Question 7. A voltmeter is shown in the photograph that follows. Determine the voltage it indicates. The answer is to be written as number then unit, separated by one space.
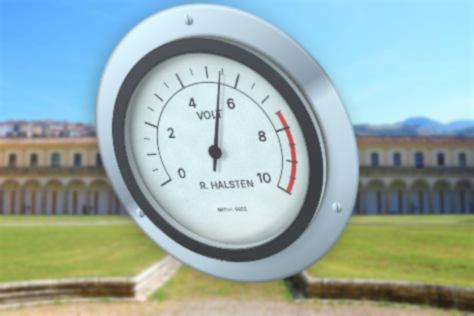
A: 5.5 V
